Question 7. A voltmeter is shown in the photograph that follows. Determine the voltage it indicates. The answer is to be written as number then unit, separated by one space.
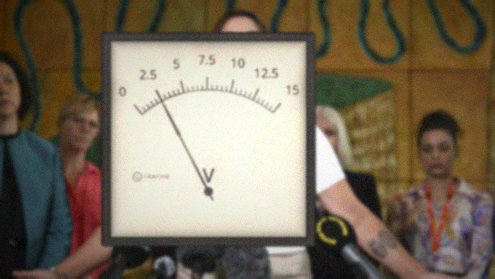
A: 2.5 V
